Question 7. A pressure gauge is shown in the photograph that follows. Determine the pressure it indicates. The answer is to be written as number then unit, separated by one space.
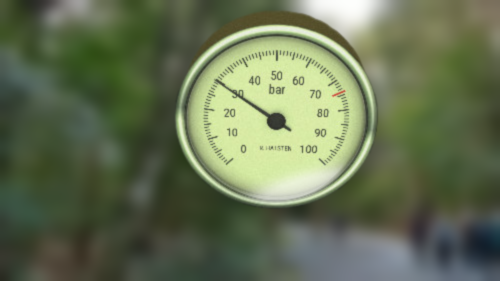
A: 30 bar
